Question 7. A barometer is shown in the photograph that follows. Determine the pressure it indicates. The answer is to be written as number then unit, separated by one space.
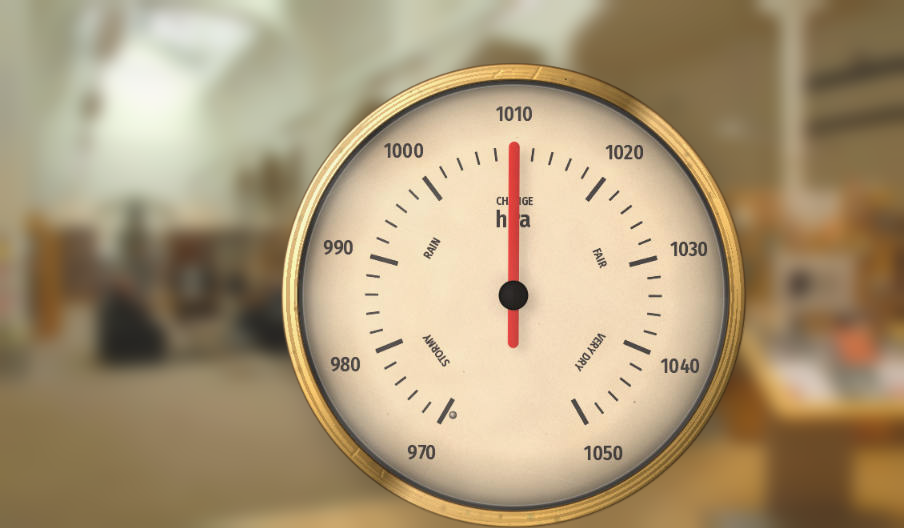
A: 1010 hPa
